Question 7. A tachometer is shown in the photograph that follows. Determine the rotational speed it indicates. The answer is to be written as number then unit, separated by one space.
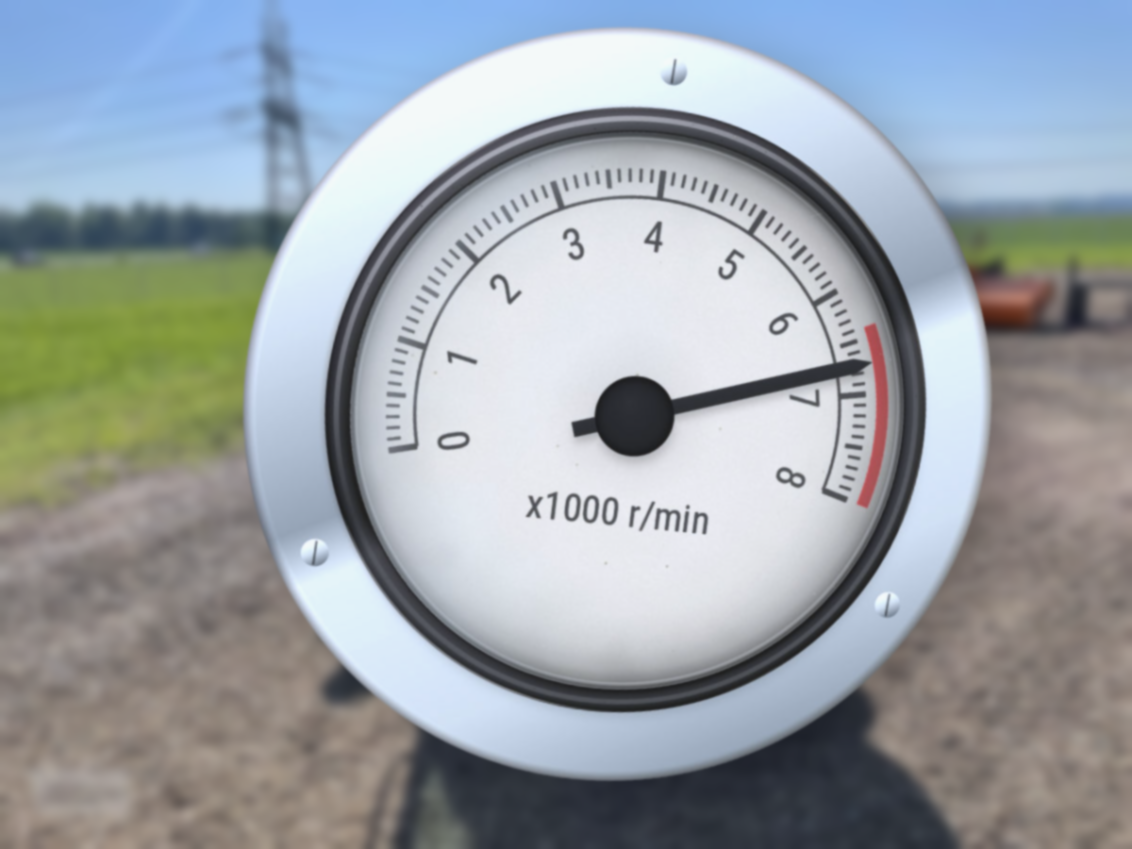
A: 6700 rpm
